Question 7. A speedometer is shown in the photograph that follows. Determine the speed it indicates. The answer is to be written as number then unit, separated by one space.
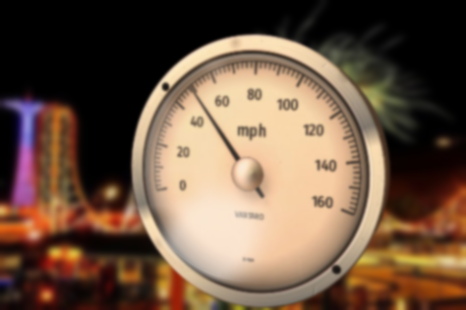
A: 50 mph
